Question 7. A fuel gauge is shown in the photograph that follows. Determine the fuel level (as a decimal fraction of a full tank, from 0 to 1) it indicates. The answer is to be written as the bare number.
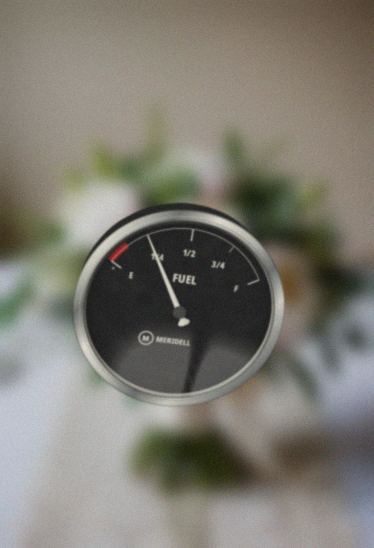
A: 0.25
